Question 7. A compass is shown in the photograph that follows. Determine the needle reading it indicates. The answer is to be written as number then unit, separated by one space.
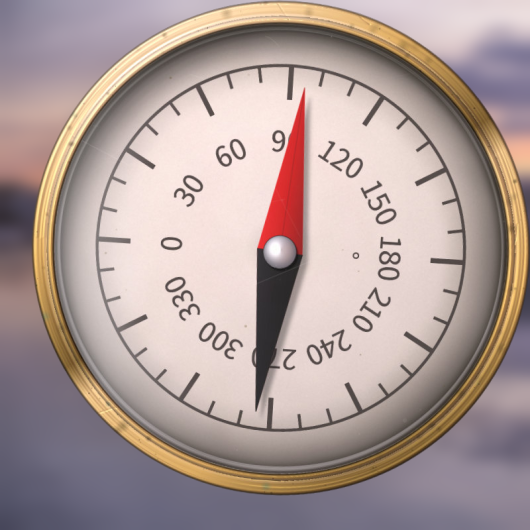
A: 95 °
